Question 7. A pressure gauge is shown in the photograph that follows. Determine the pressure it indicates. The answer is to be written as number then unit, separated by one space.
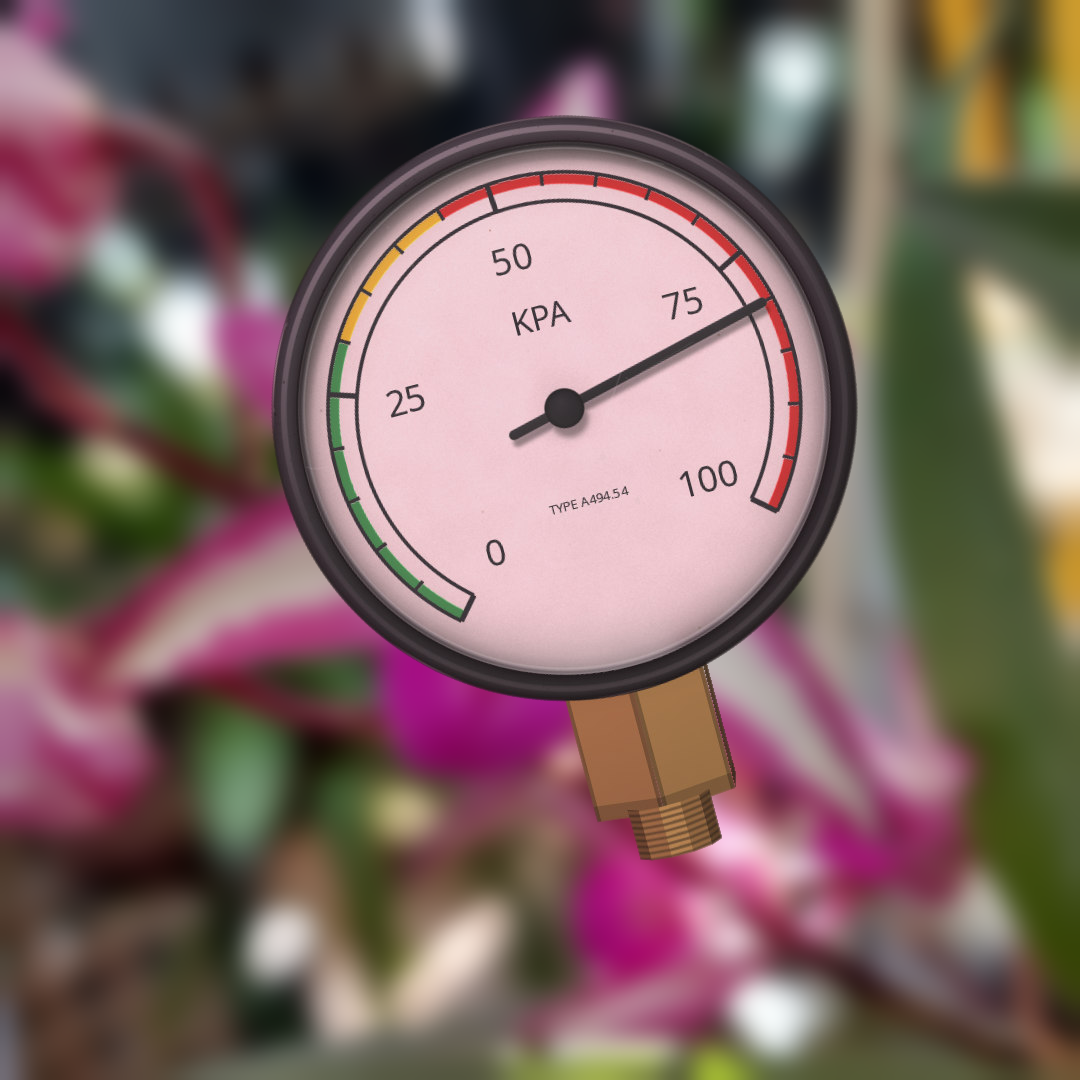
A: 80 kPa
